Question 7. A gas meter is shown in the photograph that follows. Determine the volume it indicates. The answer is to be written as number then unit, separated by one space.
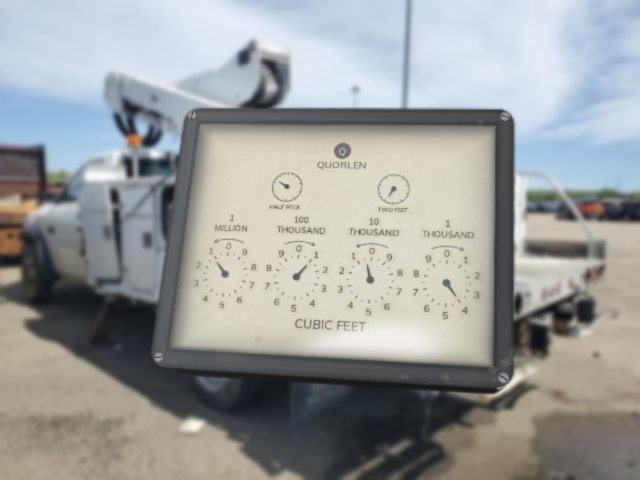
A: 110400 ft³
